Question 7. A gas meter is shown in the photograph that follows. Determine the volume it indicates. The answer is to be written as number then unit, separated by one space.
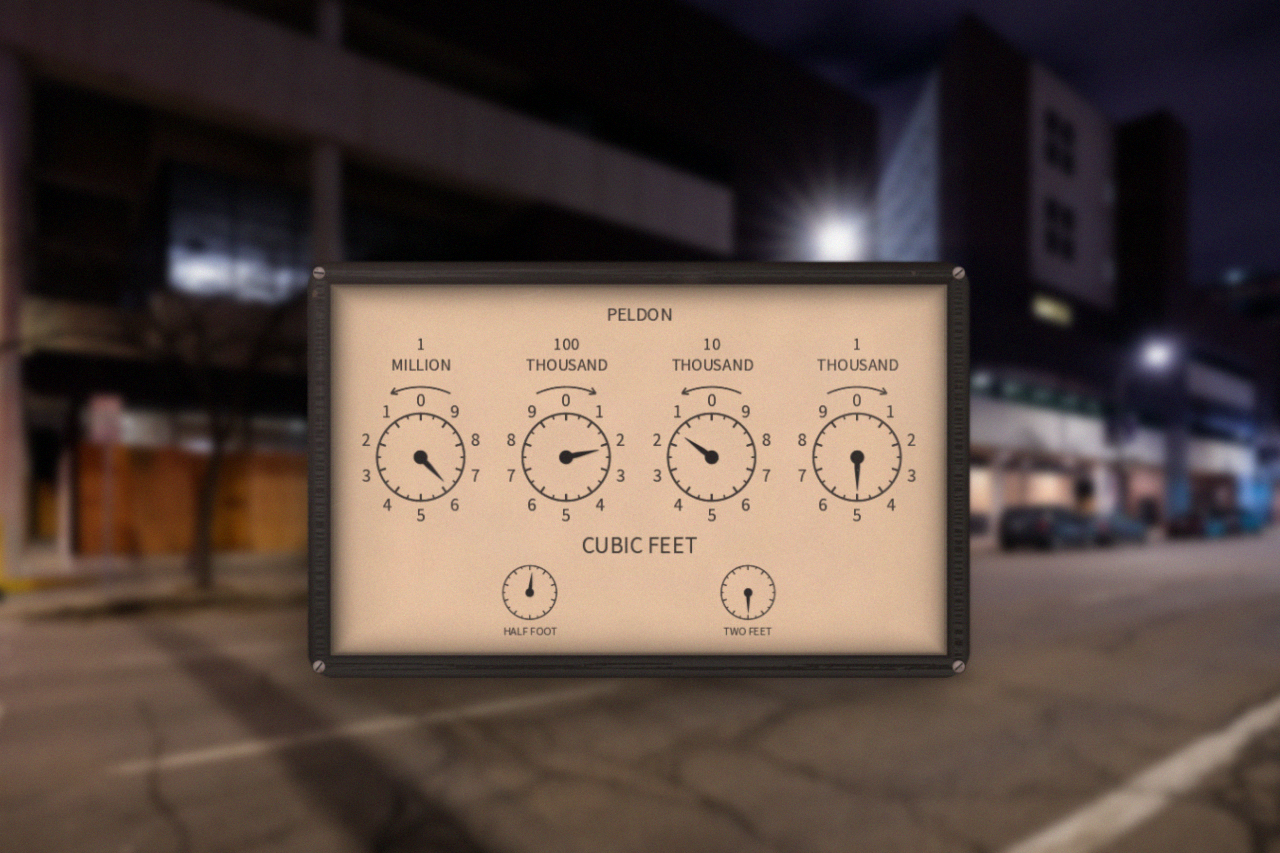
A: 621500 ft³
